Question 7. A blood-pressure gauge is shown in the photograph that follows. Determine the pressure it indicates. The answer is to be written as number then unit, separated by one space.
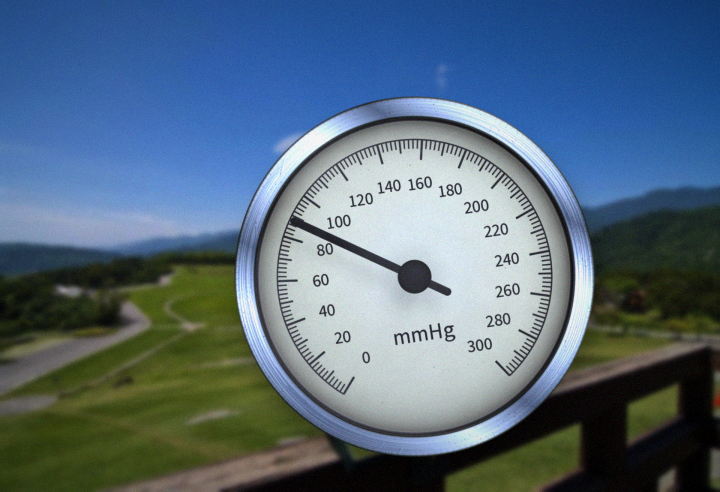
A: 88 mmHg
